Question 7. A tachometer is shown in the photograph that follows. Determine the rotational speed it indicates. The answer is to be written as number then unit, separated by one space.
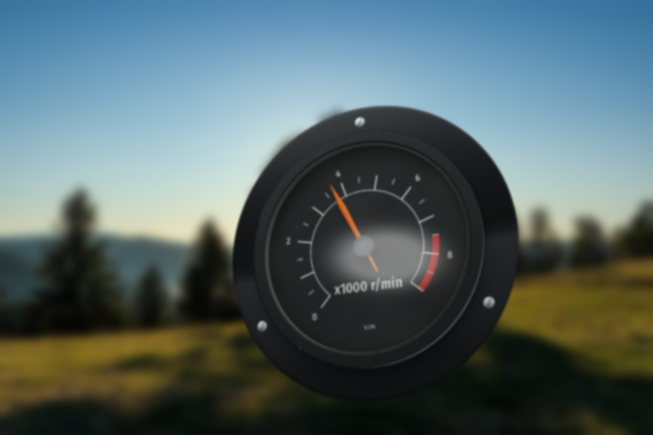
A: 3750 rpm
